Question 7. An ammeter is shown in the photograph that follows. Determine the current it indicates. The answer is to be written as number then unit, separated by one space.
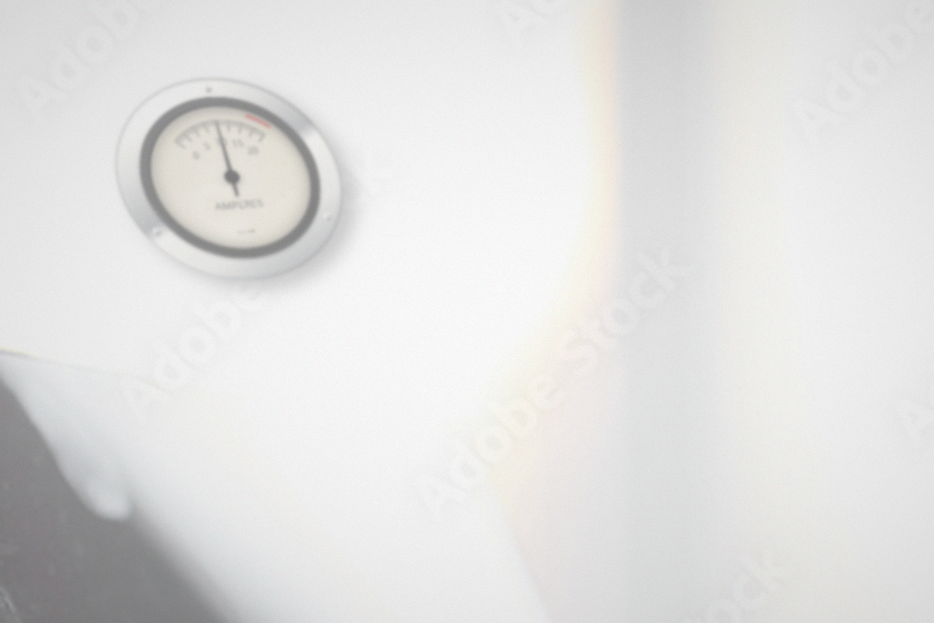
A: 10 A
